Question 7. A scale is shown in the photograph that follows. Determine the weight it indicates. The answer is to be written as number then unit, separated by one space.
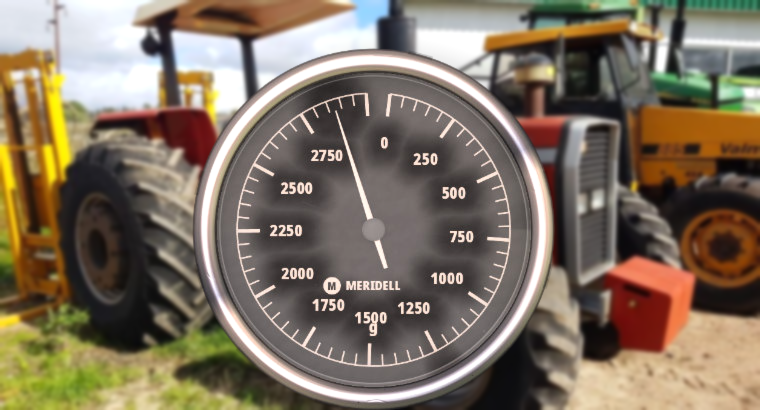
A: 2875 g
